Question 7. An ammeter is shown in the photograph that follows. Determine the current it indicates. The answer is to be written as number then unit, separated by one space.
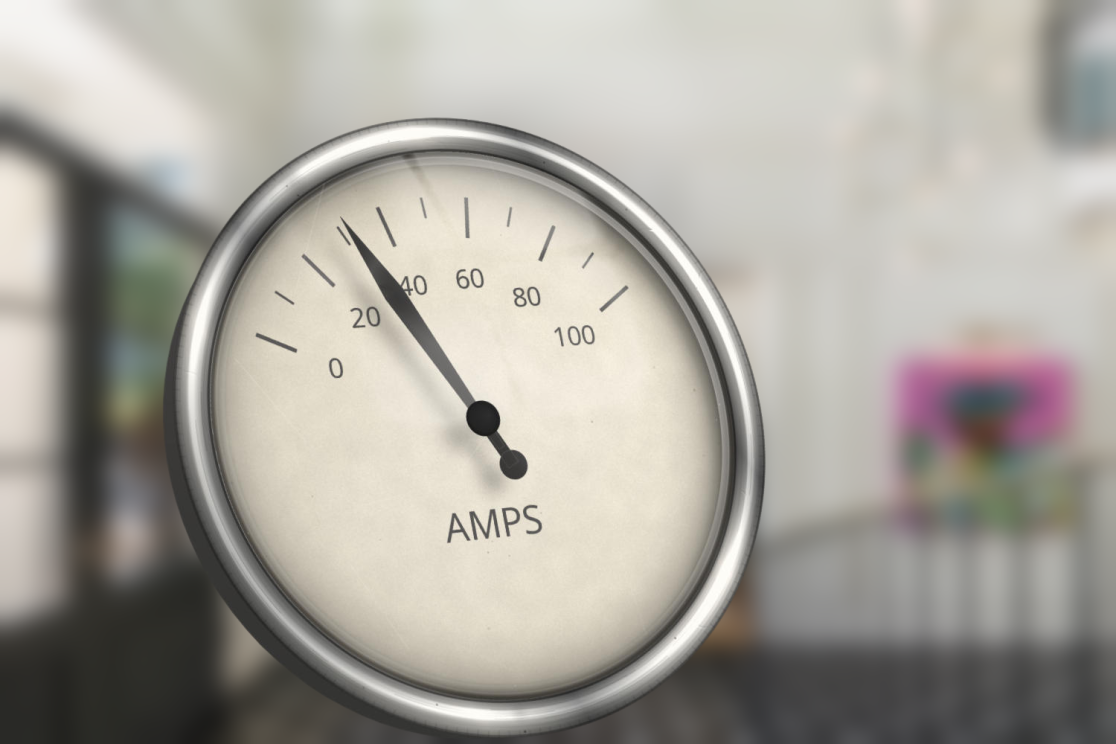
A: 30 A
